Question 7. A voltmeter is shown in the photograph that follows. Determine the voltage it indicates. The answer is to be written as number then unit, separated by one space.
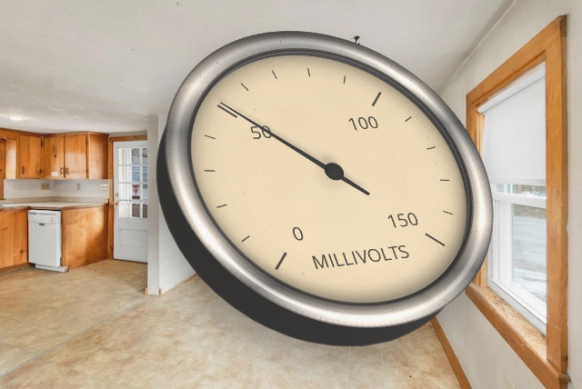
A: 50 mV
